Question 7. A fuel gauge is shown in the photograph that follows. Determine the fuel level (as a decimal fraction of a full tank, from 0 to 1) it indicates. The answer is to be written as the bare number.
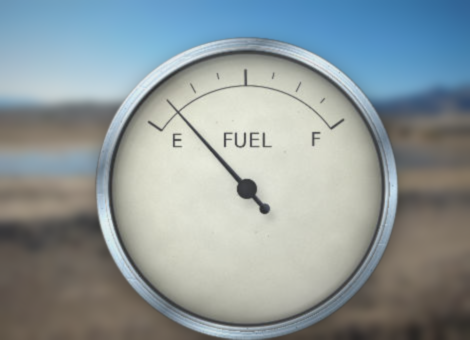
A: 0.125
